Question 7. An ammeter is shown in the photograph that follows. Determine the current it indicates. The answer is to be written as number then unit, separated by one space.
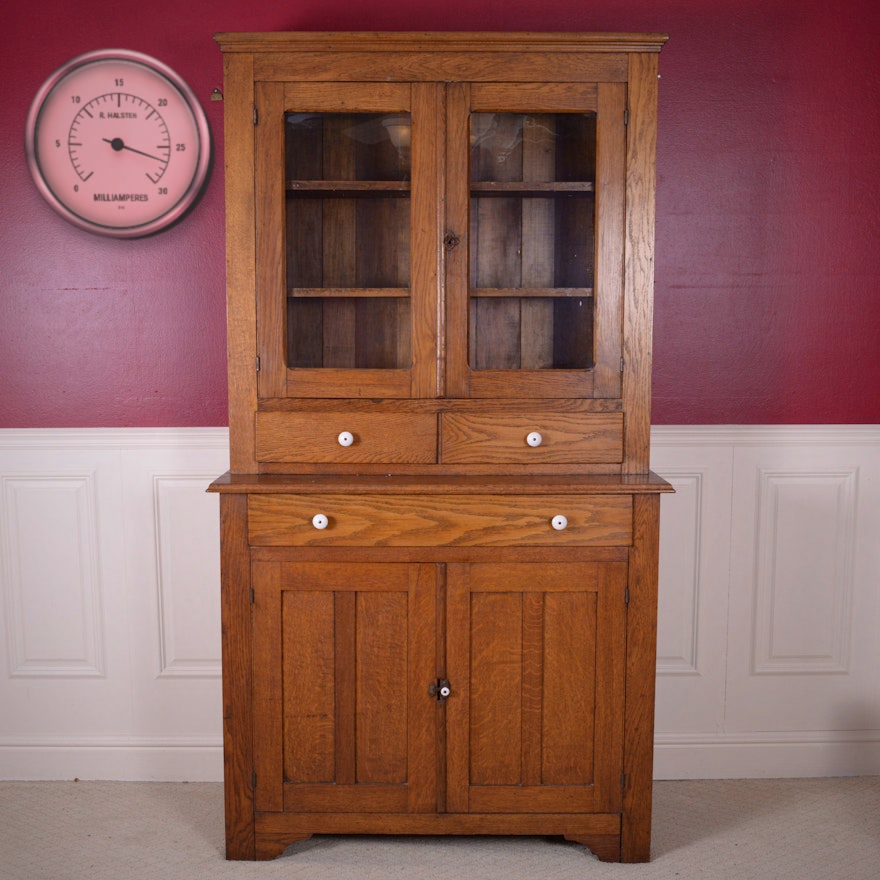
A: 27 mA
